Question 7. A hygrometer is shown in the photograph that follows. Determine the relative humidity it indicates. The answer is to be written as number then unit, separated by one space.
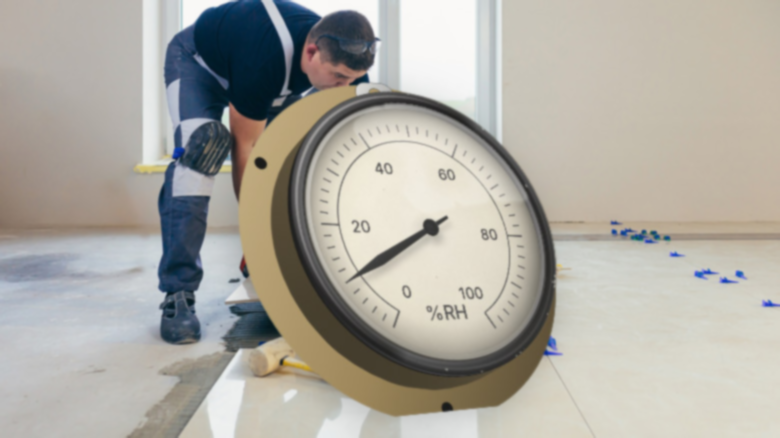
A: 10 %
